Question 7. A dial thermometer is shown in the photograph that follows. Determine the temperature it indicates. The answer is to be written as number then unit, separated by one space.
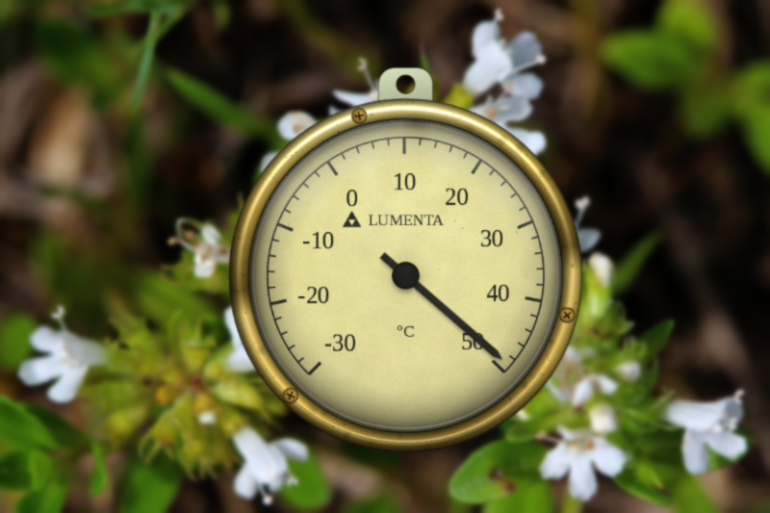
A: 49 °C
